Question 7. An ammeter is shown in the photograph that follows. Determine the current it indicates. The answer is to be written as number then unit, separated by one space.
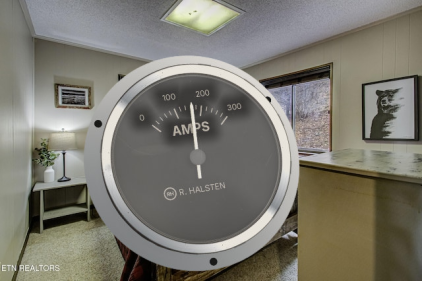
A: 160 A
